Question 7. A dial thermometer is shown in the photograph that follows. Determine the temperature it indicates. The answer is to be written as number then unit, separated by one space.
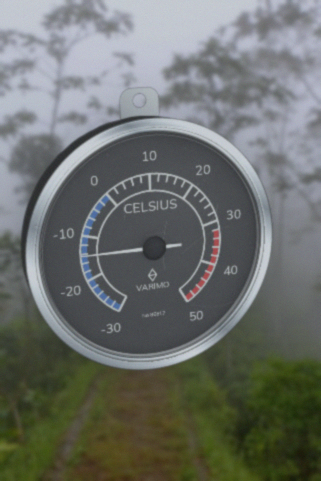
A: -14 °C
